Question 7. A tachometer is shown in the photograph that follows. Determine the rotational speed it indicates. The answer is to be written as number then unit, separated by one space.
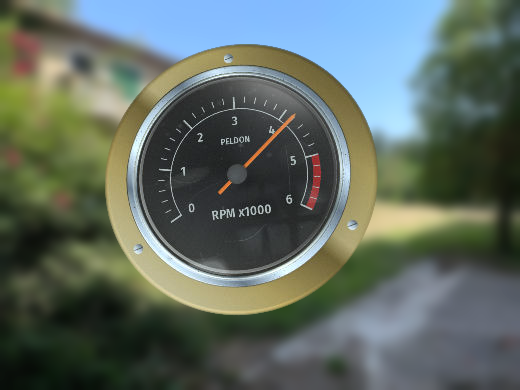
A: 4200 rpm
